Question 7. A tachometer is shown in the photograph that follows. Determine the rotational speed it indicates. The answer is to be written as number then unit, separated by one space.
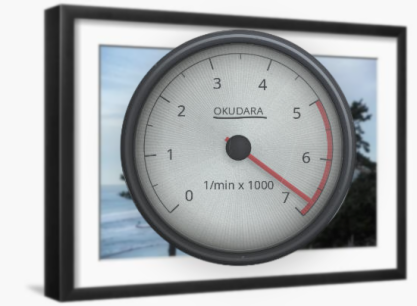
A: 6750 rpm
